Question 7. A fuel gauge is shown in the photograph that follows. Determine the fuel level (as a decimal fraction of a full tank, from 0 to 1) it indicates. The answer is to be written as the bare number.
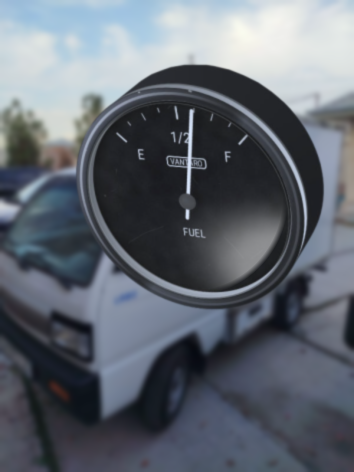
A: 0.625
